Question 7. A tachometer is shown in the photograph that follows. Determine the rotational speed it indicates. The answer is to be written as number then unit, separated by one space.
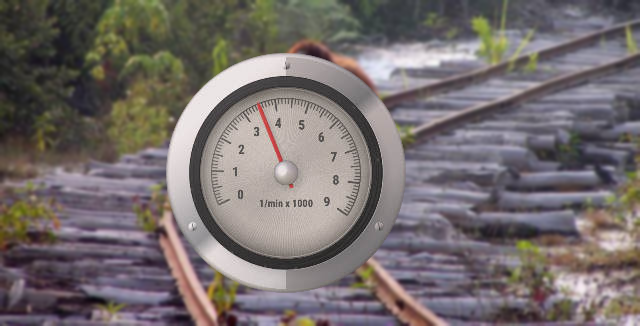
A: 3500 rpm
